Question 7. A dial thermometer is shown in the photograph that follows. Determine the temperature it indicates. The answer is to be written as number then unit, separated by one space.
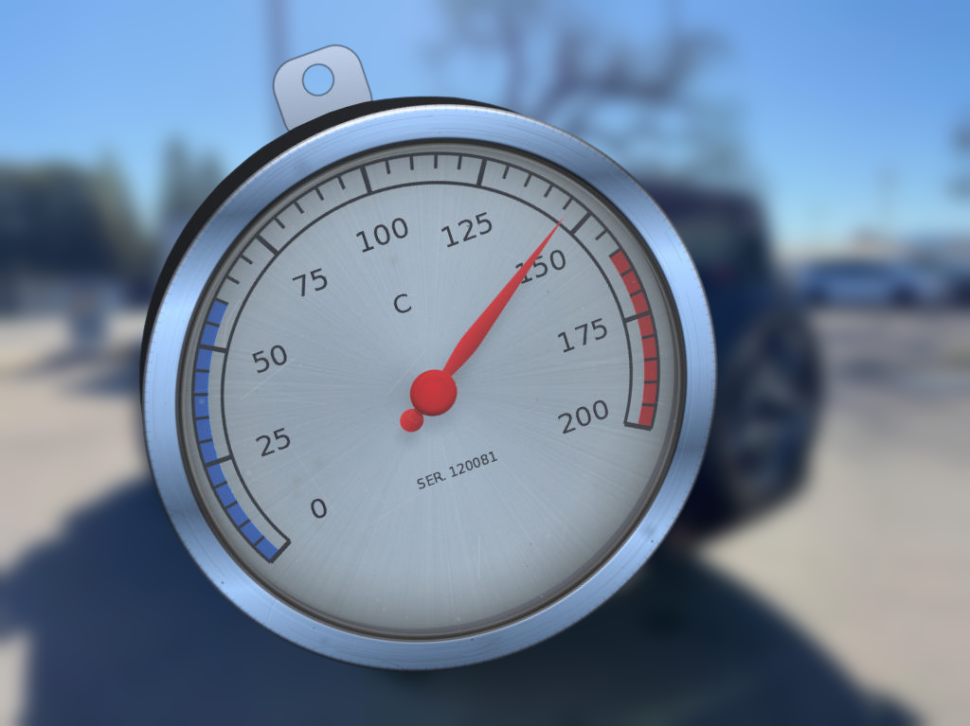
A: 145 °C
